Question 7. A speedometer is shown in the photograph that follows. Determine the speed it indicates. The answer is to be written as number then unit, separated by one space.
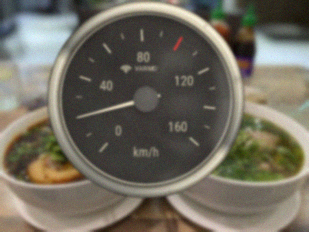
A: 20 km/h
